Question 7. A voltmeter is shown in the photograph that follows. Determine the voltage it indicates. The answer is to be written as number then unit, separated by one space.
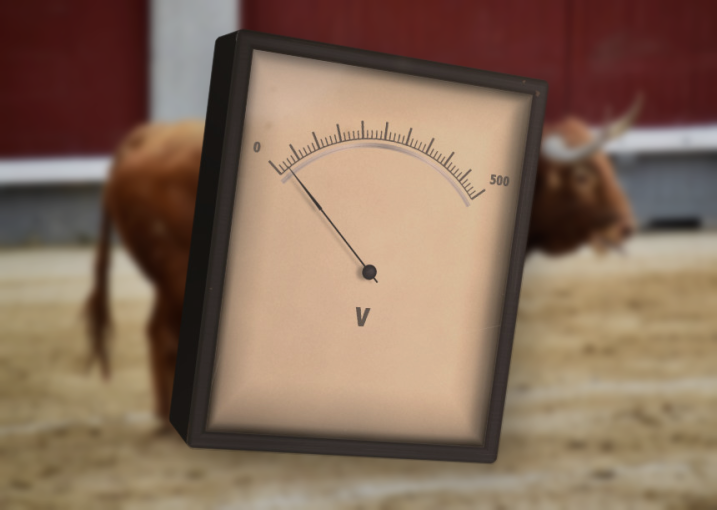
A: 20 V
